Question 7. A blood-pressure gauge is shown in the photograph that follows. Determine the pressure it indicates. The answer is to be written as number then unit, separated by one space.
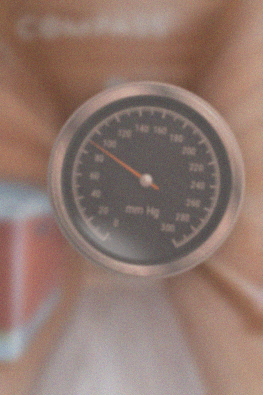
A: 90 mmHg
